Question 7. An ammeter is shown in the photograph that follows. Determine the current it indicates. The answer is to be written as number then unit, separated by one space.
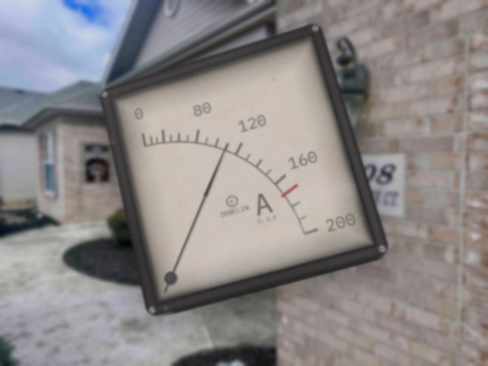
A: 110 A
